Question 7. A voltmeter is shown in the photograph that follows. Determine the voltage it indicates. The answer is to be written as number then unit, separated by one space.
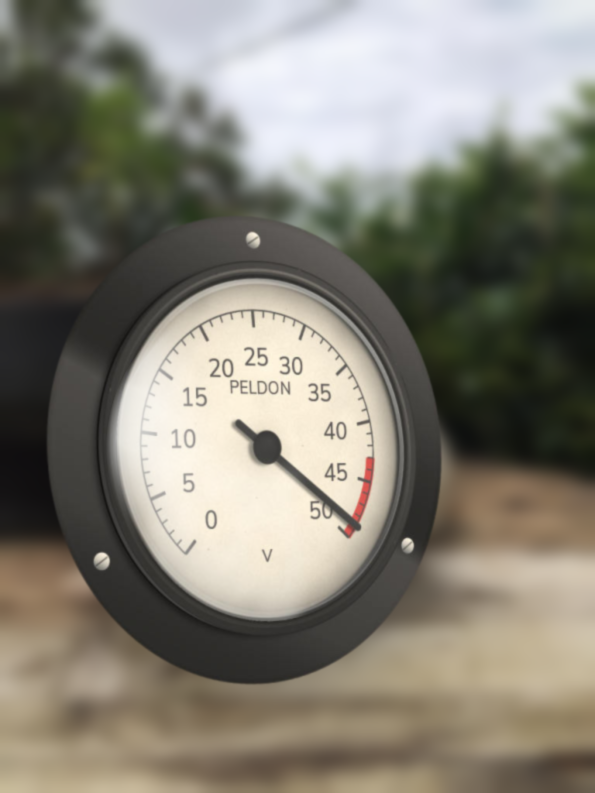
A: 49 V
